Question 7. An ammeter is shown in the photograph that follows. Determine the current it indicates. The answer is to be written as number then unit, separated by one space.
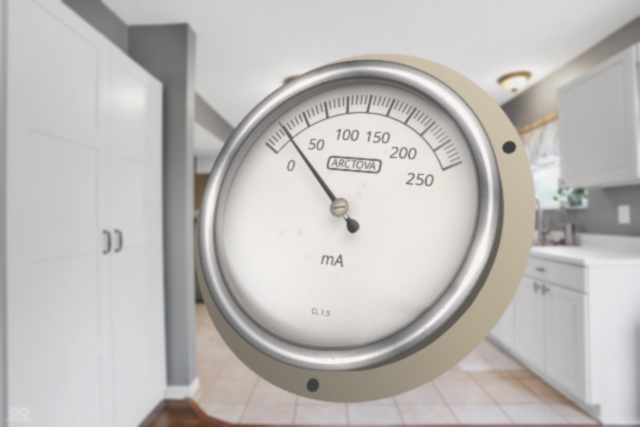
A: 25 mA
